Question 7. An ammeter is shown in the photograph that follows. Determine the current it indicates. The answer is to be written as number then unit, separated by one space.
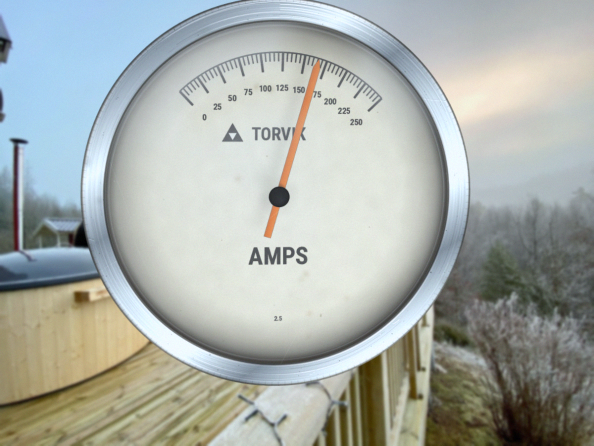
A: 165 A
